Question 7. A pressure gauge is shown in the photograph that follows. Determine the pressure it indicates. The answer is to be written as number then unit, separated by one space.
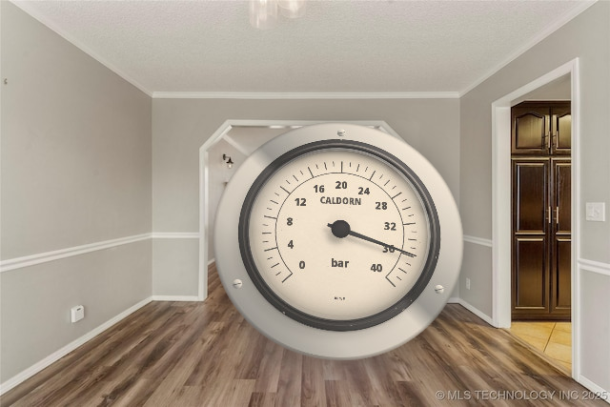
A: 36 bar
